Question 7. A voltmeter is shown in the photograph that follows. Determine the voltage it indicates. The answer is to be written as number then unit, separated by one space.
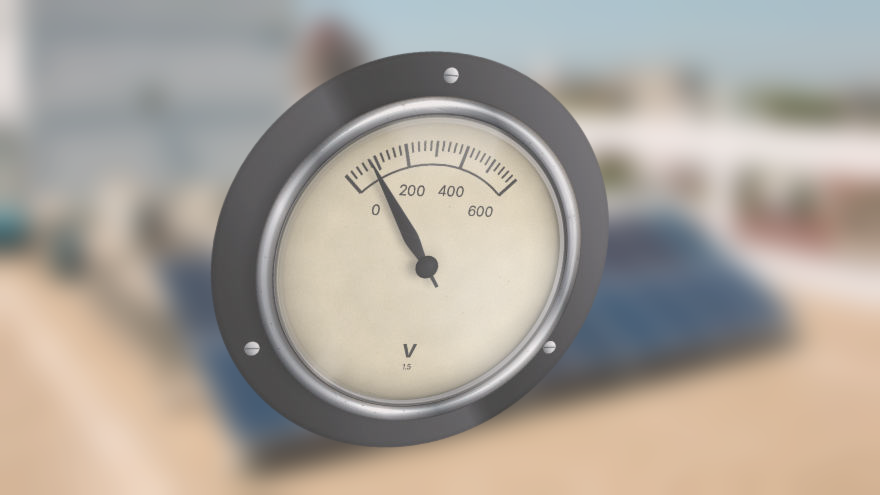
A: 80 V
